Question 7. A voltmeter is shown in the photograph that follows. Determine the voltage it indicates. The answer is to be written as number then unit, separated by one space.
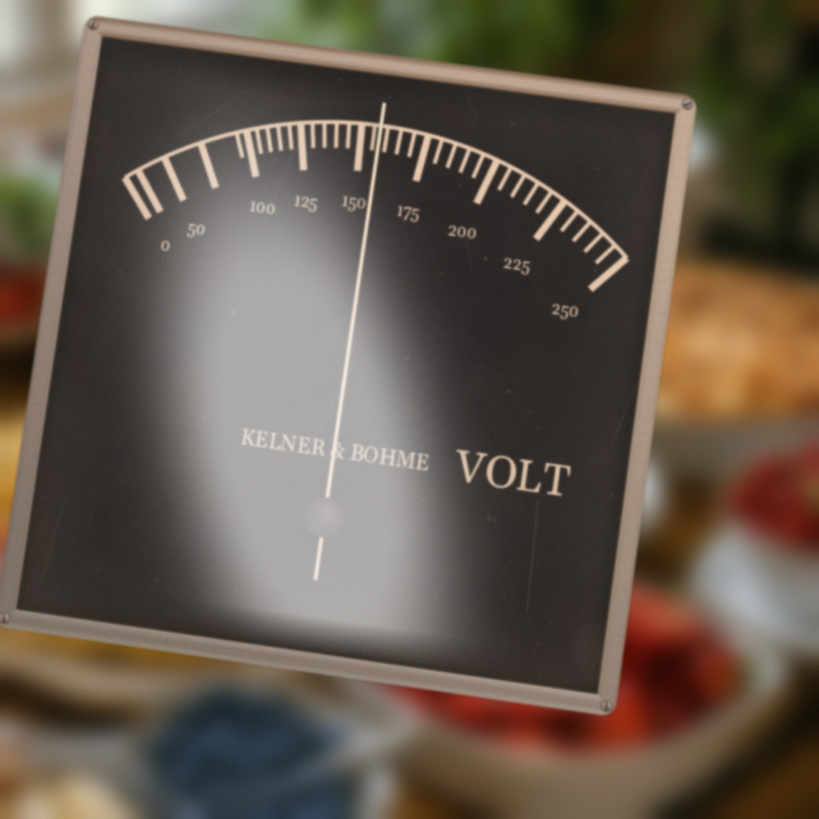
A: 157.5 V
